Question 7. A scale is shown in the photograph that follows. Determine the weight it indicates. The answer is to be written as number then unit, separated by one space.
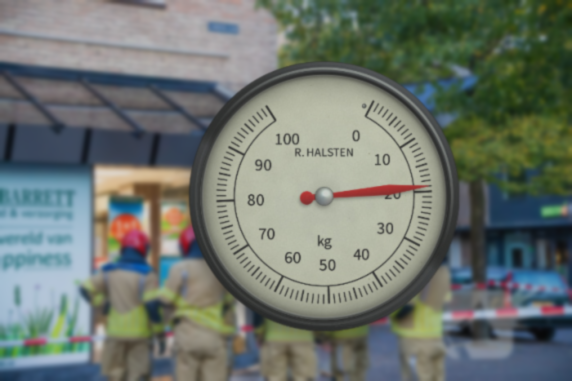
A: 19 kg
